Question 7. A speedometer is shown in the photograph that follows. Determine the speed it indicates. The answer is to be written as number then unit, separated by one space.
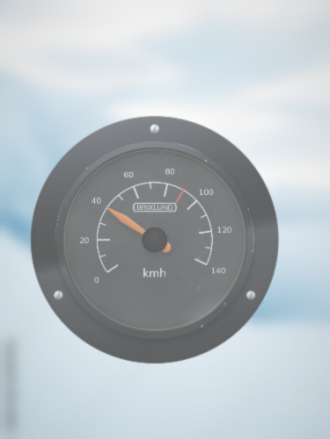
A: 40 km/h
